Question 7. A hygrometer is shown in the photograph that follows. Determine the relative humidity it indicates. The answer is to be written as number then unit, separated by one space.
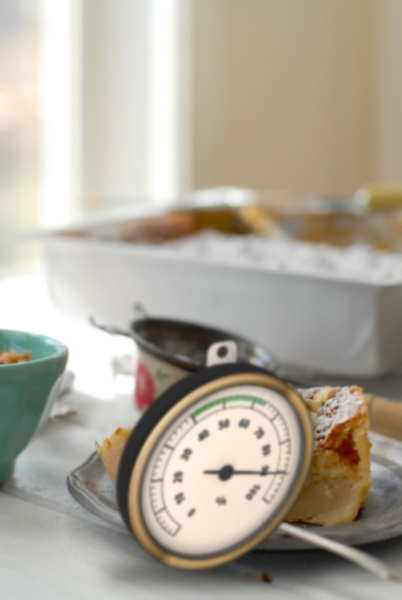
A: 90 %
